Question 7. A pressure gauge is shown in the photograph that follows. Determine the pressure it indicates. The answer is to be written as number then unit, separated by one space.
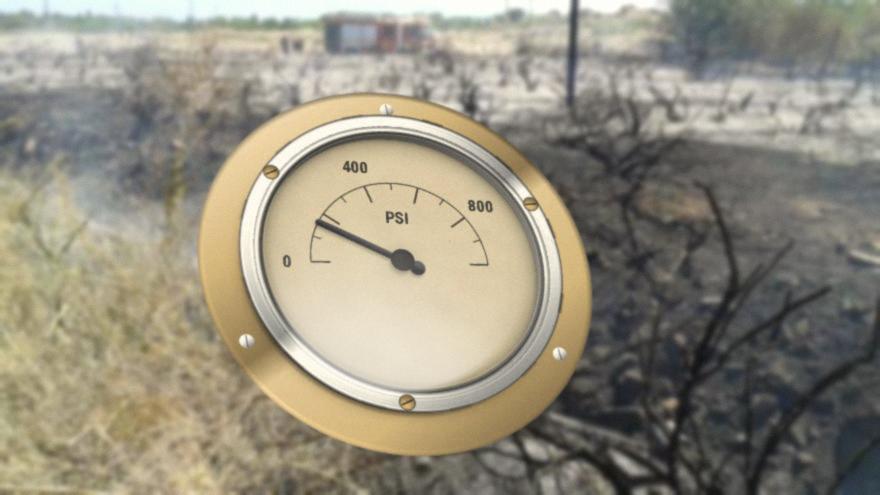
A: 150 psi
